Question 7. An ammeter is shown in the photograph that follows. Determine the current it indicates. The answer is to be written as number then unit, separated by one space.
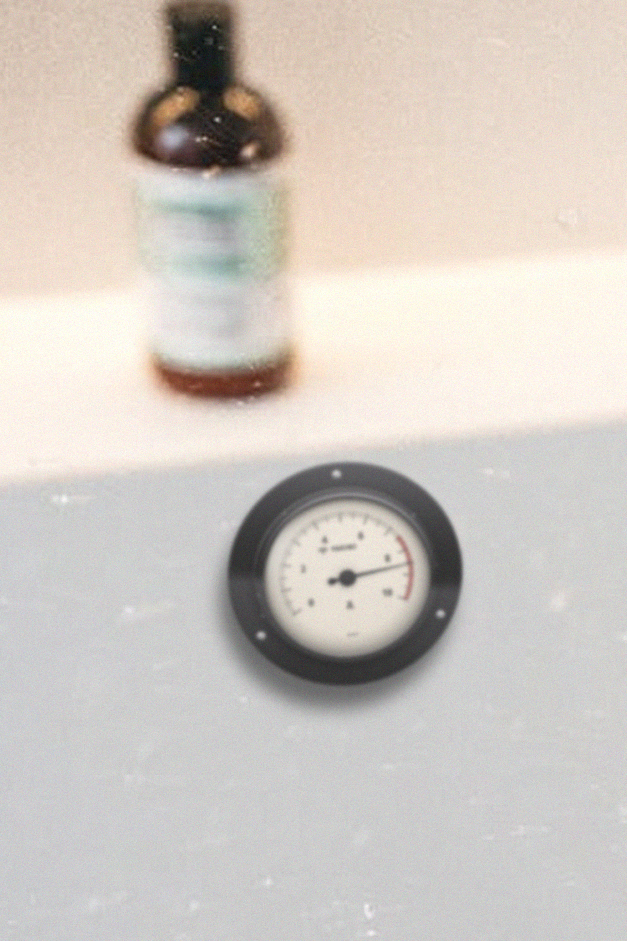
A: 8.5 A
